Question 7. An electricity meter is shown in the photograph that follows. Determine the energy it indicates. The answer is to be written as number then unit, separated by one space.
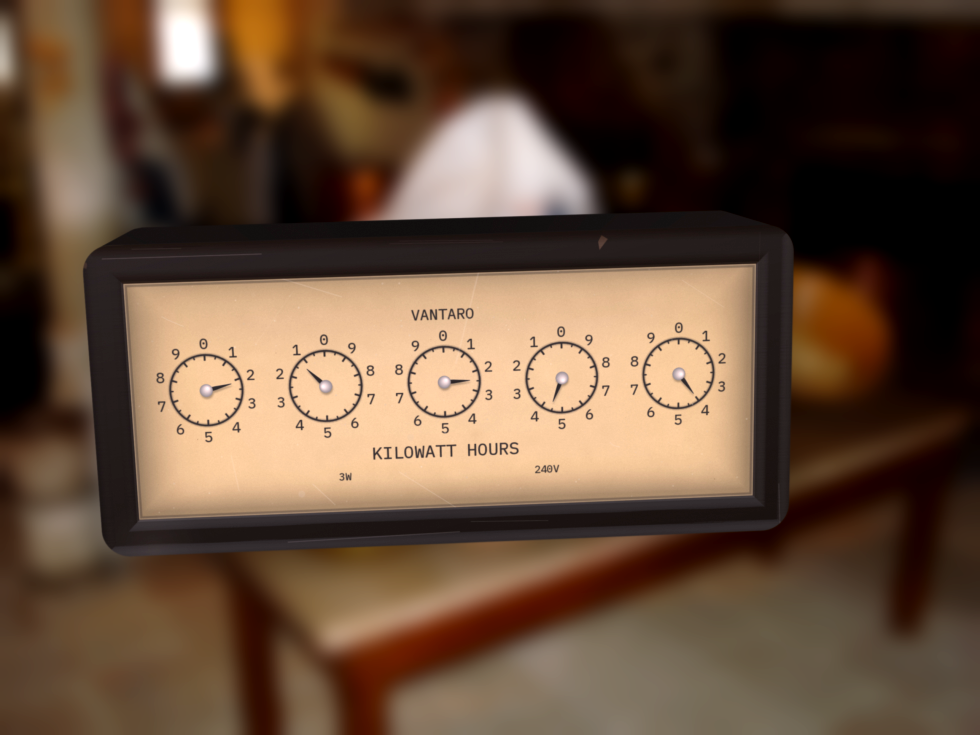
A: 21244 kWh
